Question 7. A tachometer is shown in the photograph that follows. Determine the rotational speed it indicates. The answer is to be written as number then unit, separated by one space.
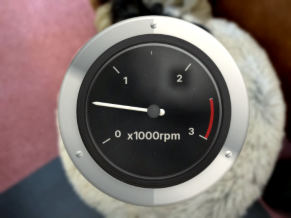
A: 500 rpm
